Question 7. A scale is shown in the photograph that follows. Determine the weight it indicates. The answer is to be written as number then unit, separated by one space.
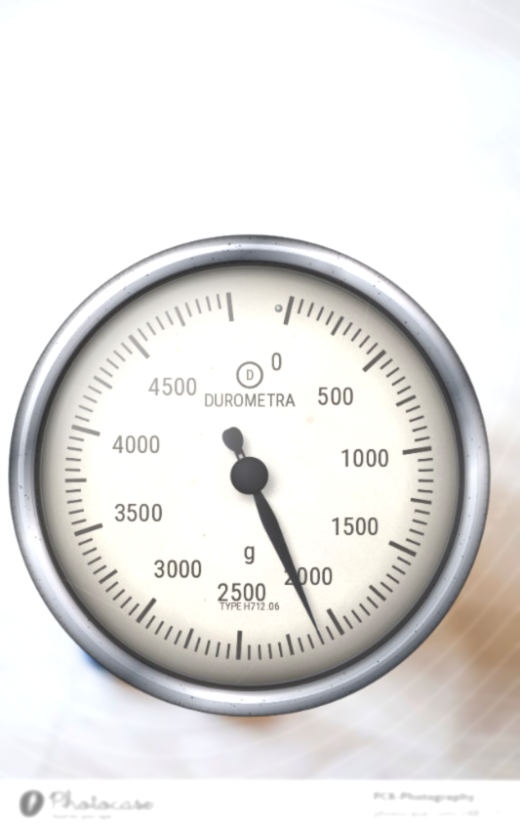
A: 2100 g
